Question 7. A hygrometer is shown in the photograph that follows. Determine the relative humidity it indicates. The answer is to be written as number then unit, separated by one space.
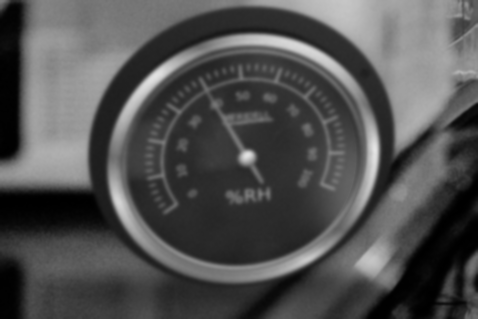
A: 40 %
